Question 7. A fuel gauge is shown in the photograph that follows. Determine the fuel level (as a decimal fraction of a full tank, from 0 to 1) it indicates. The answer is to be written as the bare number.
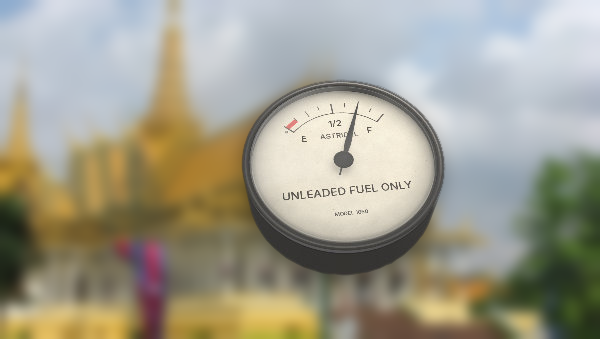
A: 0.75
